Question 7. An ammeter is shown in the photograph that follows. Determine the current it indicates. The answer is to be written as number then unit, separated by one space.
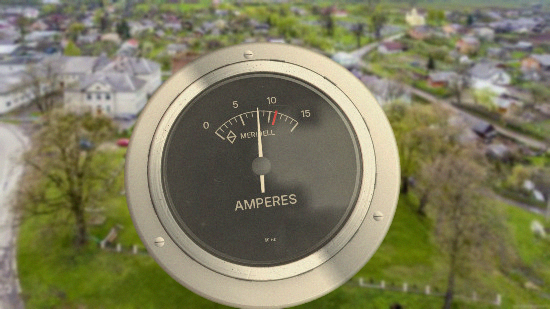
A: 8 A
